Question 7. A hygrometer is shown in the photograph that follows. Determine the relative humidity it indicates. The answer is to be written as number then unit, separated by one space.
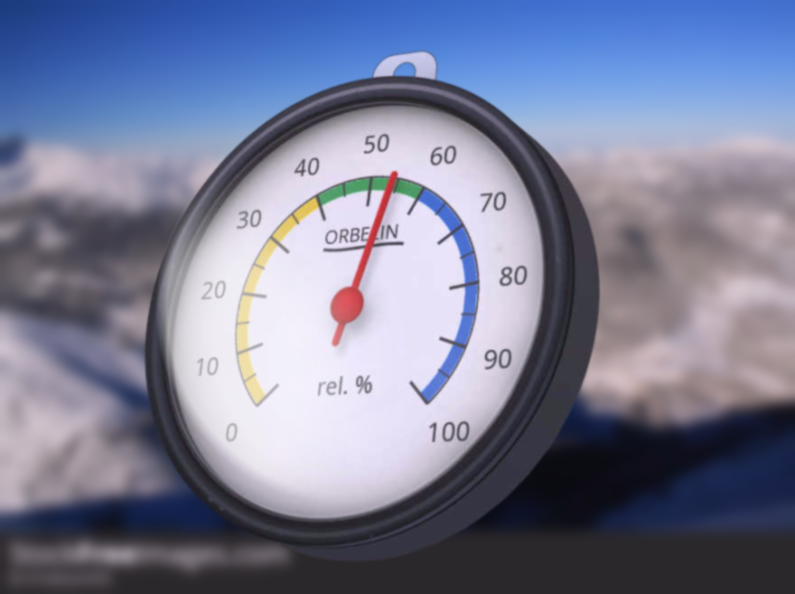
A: 55 %
